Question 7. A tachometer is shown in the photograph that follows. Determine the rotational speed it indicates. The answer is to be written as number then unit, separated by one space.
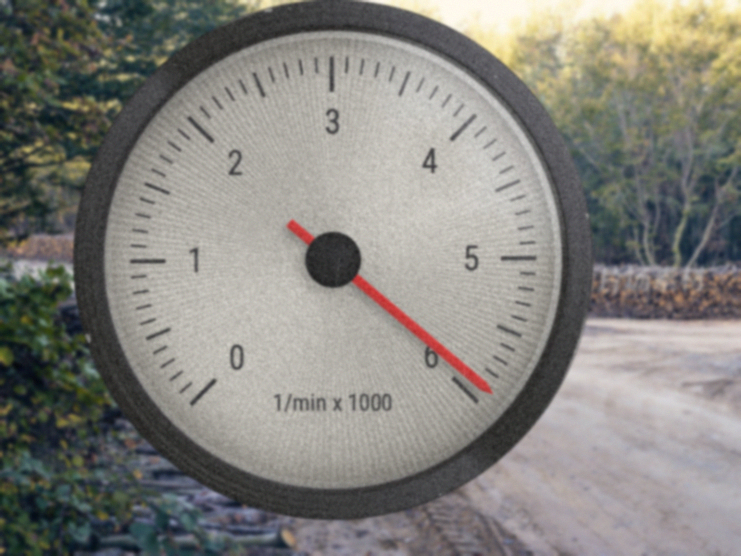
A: 5900 rpm
